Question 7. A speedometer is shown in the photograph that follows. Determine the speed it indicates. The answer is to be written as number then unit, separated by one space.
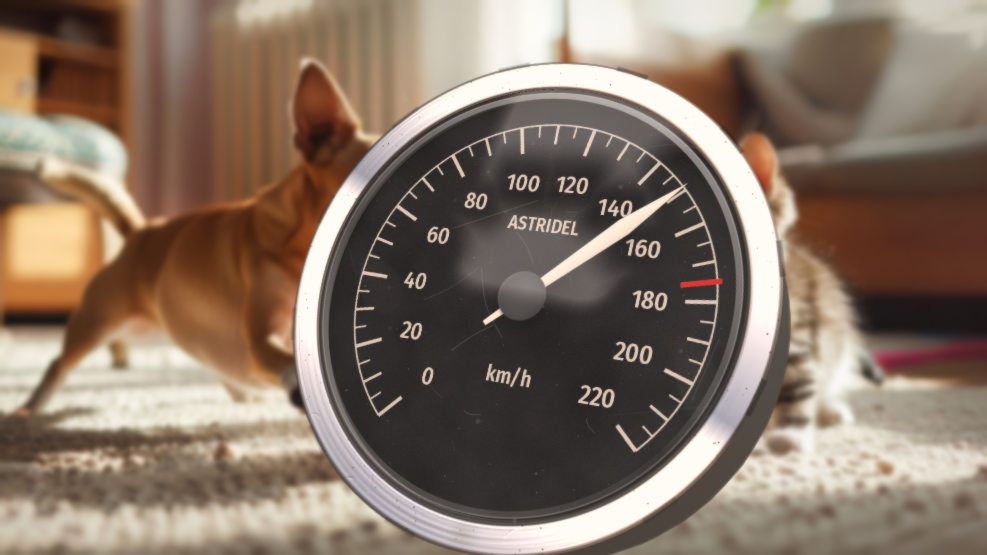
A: 150 km/h
